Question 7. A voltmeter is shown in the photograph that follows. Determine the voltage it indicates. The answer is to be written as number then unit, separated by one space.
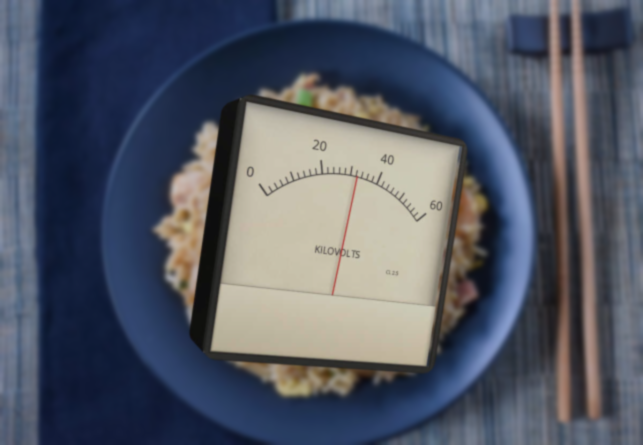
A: 32 kV
